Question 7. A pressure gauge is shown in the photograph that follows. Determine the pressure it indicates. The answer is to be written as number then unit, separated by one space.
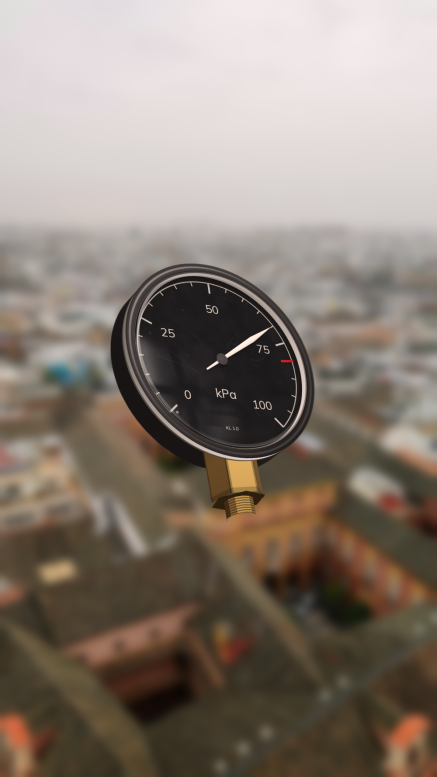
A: 70 kPa
